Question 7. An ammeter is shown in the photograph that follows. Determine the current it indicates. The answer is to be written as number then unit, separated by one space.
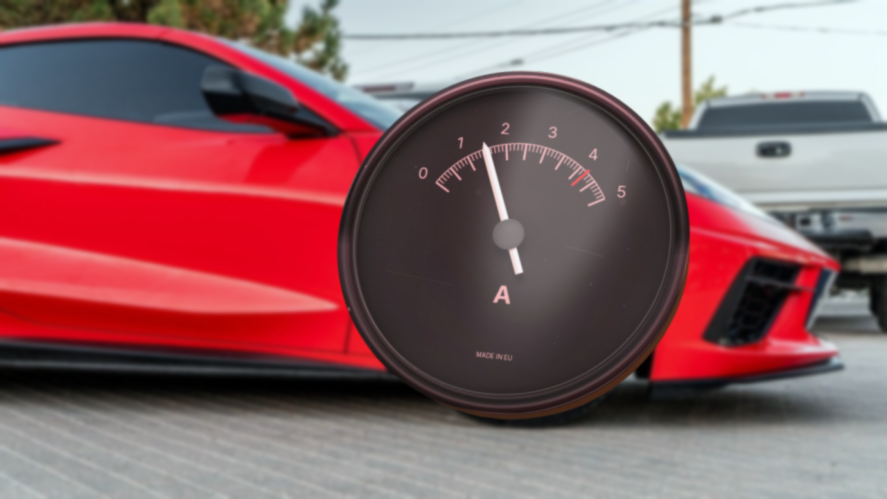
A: 1.5 A
